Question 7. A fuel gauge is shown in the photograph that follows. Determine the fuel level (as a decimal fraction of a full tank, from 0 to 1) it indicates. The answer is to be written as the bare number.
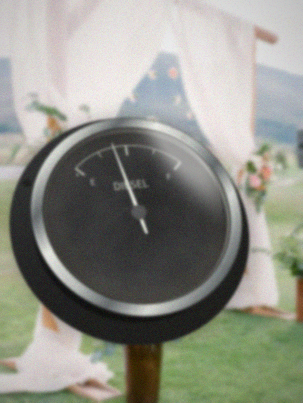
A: 0.375
